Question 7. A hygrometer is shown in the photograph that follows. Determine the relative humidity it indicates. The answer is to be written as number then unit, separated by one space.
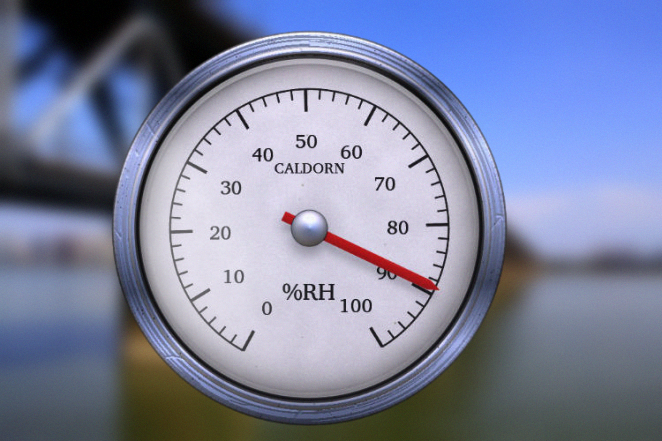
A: 89 %
